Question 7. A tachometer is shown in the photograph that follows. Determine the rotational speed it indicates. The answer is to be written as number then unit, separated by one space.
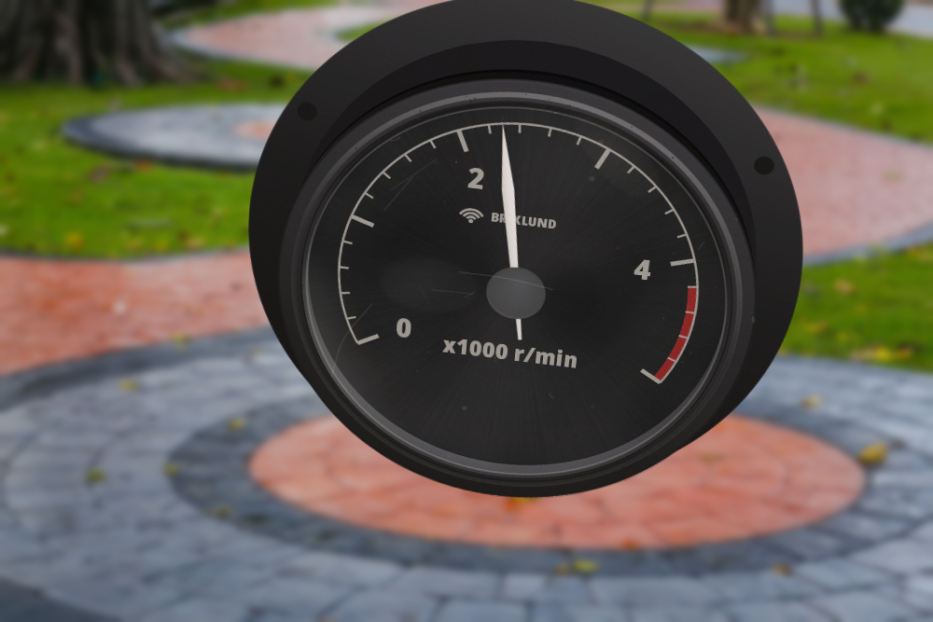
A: 2300 rpm
